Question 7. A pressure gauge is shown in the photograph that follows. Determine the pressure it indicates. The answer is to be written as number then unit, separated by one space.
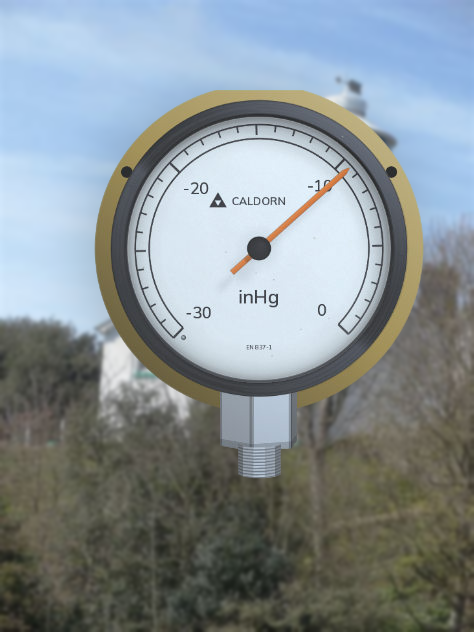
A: -9.5 inHg
